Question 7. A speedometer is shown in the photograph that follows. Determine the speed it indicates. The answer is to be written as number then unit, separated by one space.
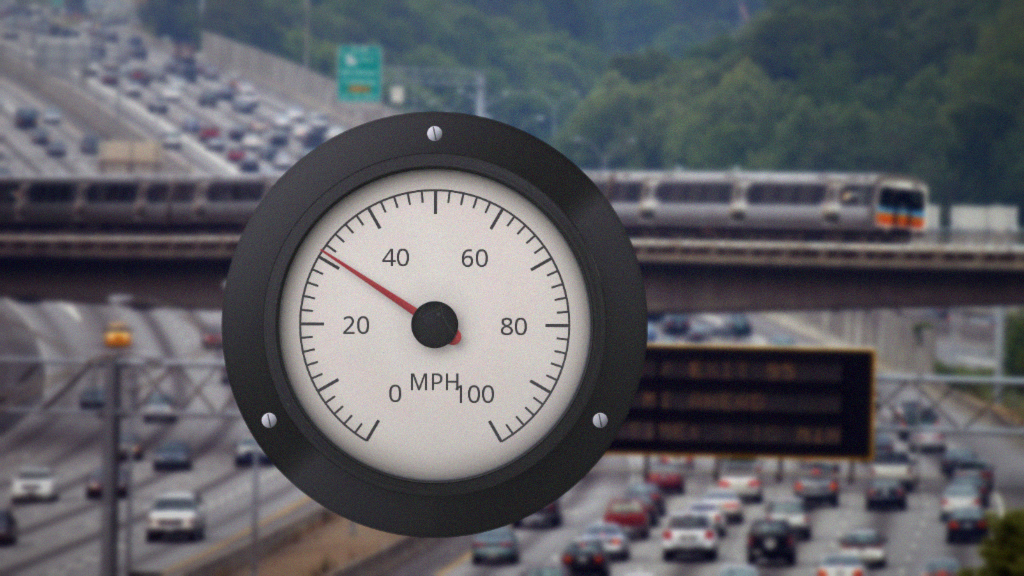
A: 31 mph
